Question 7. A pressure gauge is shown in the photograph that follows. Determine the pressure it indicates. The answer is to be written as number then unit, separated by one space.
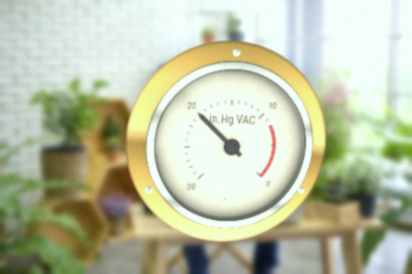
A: -20 inHg
